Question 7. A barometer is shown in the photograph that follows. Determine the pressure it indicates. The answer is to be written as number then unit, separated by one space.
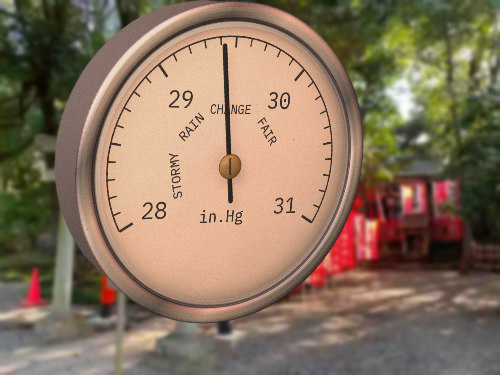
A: 29.4 inHg
